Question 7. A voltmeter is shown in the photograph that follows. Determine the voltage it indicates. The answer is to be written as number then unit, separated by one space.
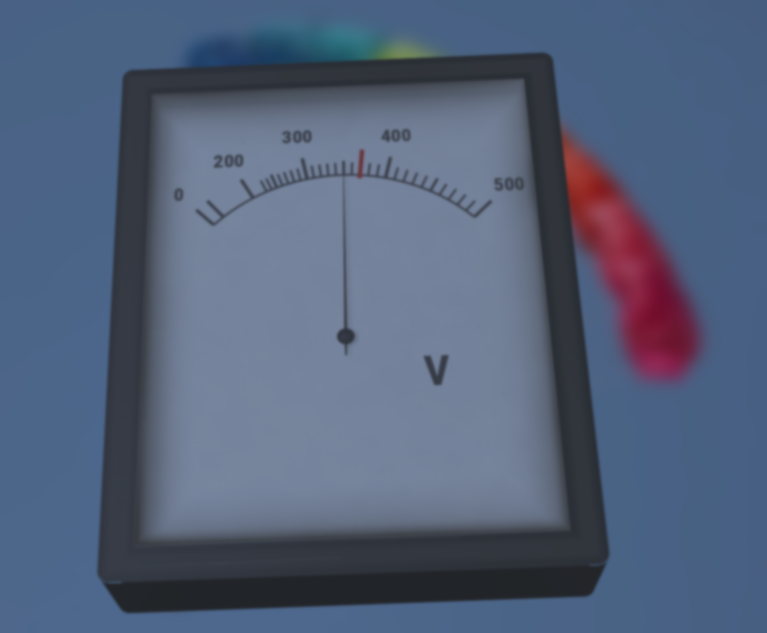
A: 350 V
